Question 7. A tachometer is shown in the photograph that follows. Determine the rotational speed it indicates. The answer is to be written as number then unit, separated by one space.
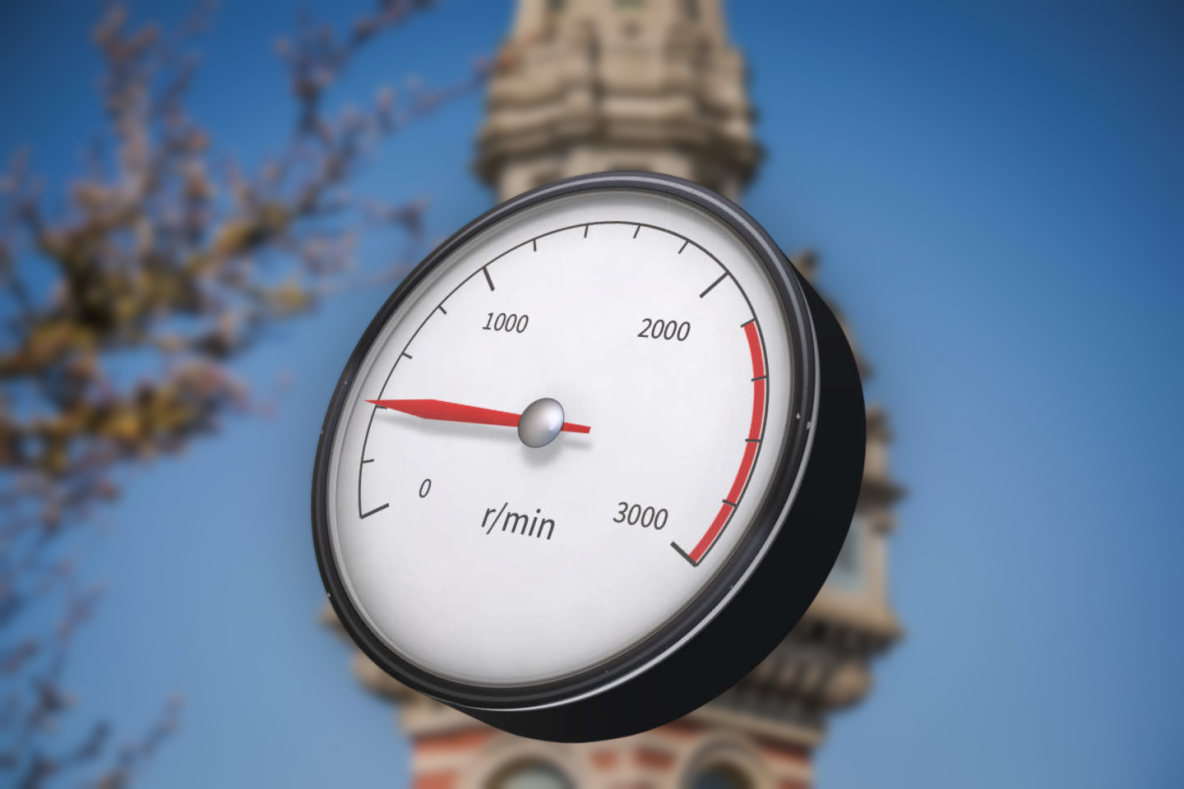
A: 400 rpm
